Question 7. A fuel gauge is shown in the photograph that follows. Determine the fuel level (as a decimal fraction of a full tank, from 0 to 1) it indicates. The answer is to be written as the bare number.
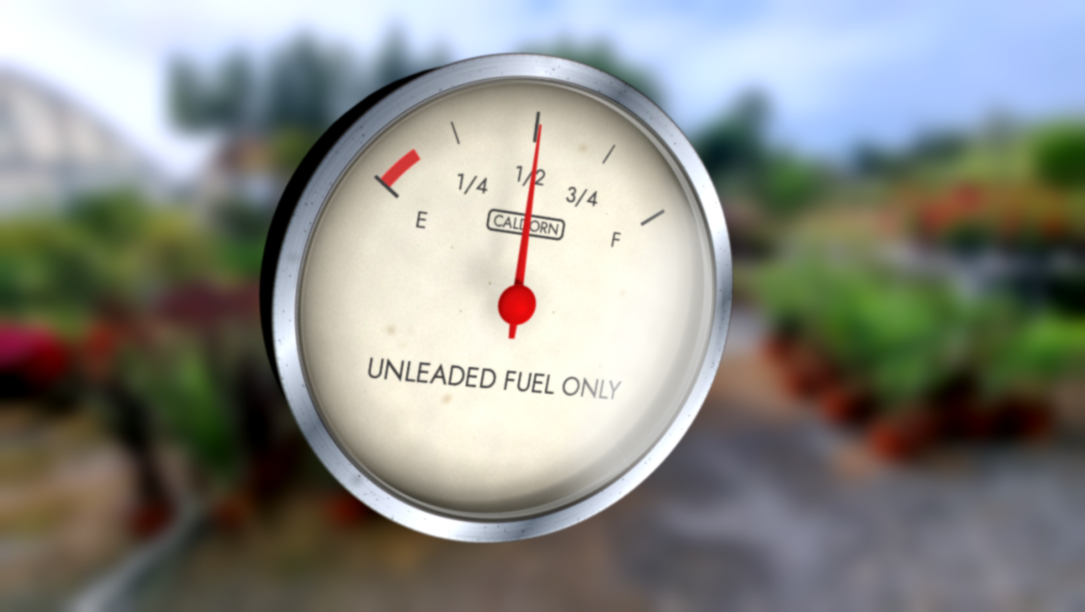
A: 0.5
